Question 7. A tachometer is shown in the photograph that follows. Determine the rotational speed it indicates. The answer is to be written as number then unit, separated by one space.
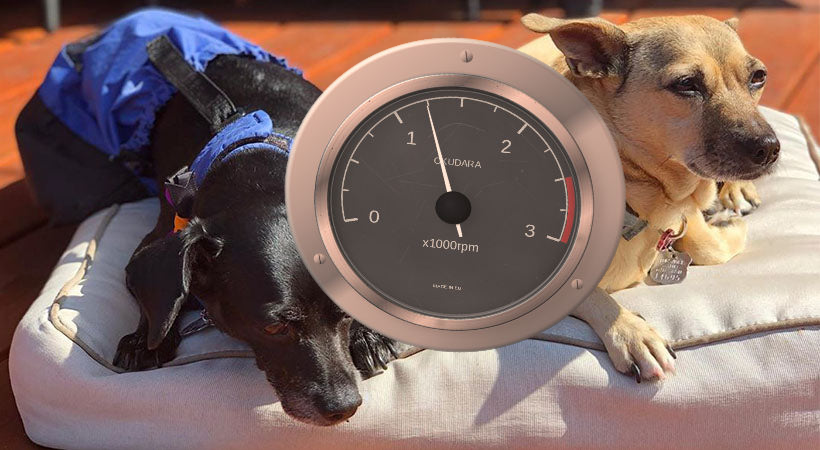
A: 1250 rpm
